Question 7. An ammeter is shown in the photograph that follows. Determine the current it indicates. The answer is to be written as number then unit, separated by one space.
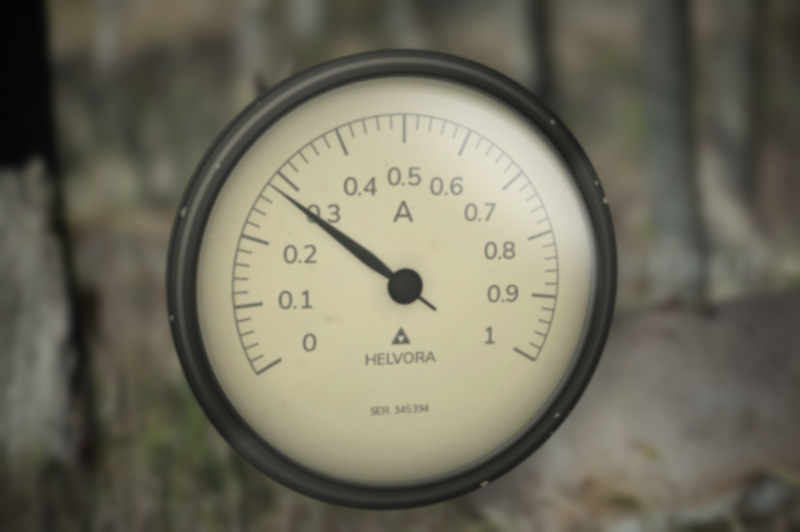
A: 0.28 A
